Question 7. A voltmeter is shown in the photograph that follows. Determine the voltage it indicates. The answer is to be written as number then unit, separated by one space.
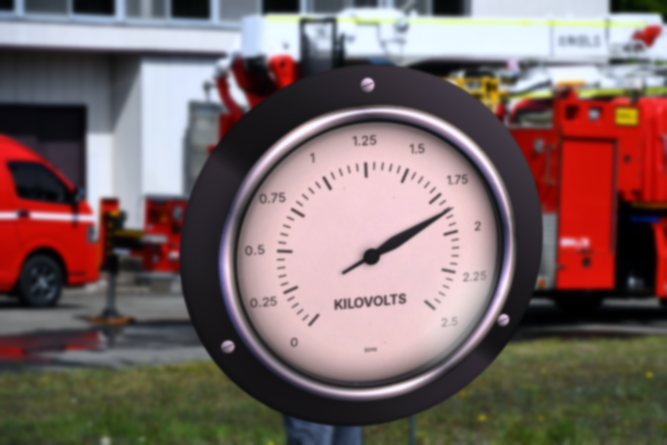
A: 1.85 kV
